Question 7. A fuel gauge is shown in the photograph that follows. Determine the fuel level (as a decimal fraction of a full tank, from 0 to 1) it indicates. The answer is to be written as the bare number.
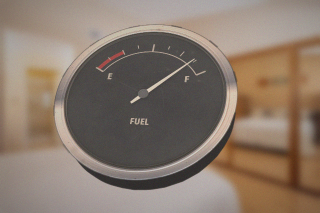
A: 0.875
